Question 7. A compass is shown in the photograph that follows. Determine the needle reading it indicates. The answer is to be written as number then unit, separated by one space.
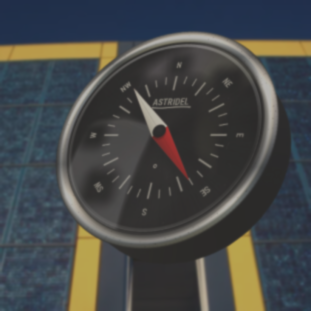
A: 140 °
